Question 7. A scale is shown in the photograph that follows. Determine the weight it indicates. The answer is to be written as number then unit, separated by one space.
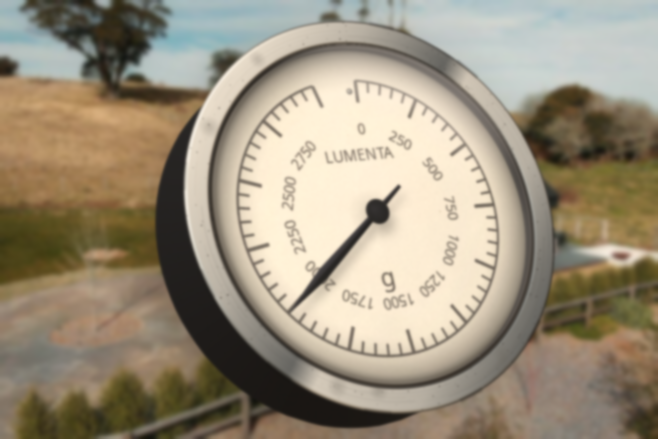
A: 2000 g
